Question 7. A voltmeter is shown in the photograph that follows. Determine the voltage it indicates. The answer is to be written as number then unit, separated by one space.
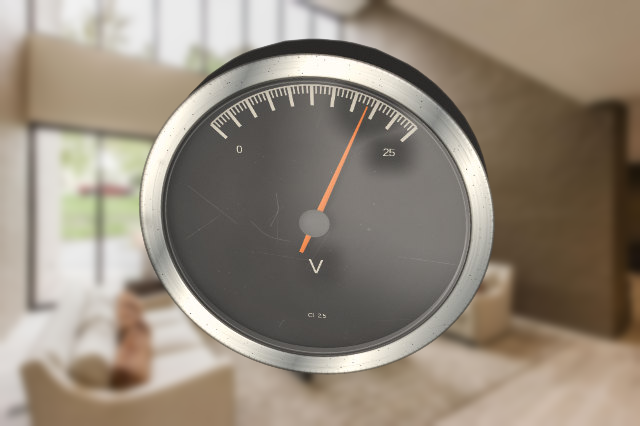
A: 19 V
